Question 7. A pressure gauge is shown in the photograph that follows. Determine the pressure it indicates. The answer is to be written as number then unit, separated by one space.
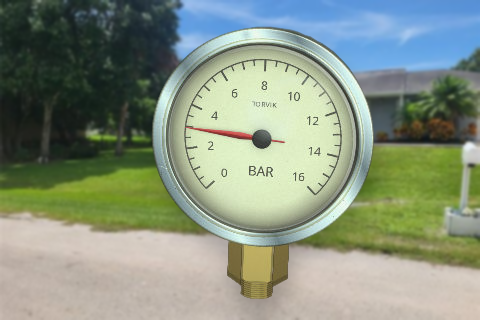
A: 3 bar
